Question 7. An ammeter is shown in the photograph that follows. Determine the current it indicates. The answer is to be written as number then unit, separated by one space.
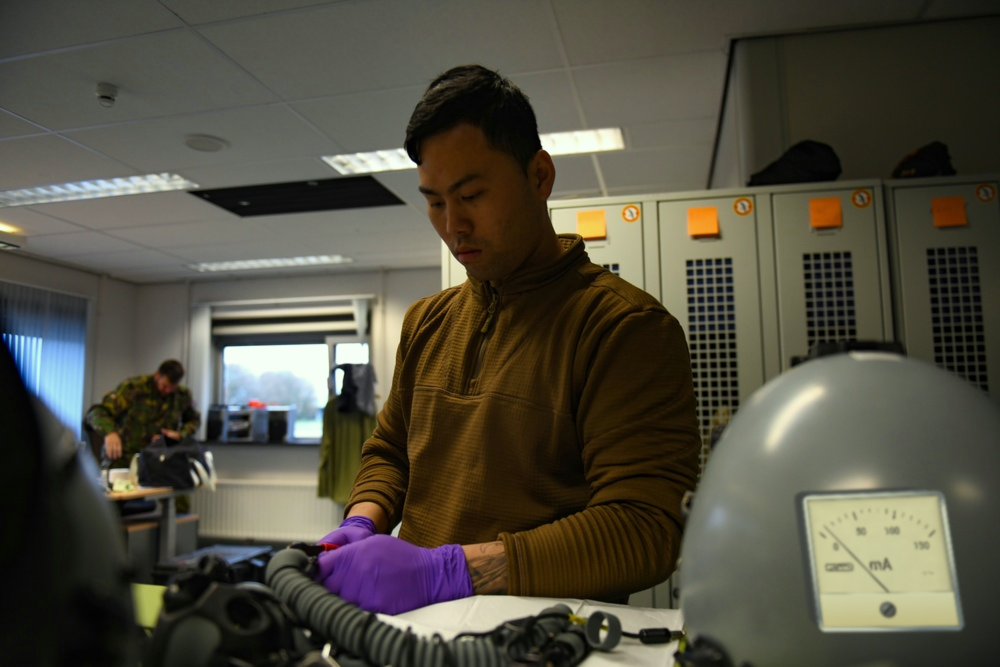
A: 10 mA
